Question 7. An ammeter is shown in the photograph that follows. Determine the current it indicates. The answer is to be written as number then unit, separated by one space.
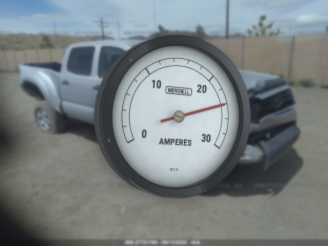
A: 24 A
